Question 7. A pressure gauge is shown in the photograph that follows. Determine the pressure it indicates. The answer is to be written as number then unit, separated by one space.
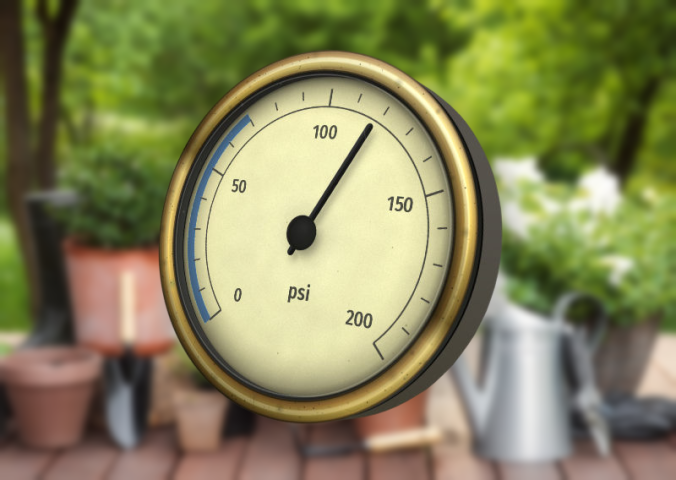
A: 120 psi
